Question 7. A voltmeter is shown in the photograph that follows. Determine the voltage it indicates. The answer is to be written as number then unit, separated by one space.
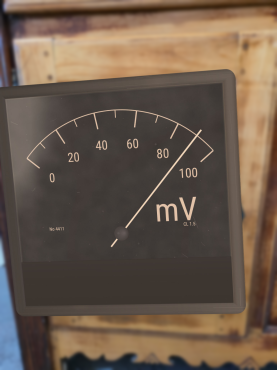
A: 90 mV
